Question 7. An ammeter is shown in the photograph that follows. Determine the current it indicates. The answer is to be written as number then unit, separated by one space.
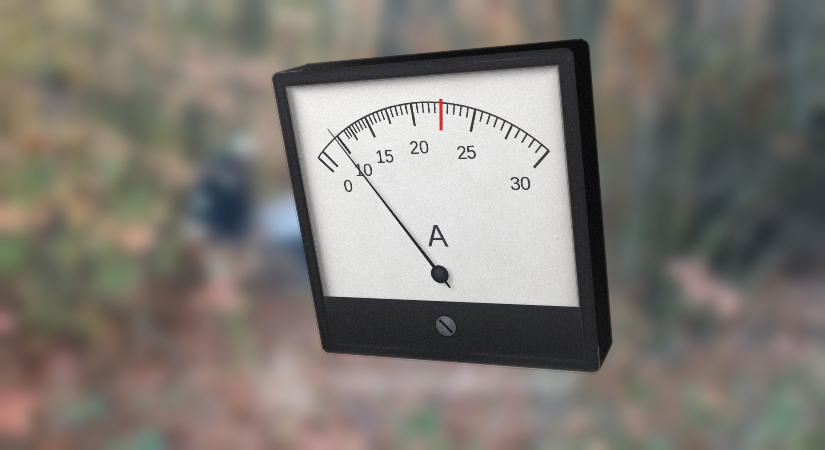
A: 10 A
